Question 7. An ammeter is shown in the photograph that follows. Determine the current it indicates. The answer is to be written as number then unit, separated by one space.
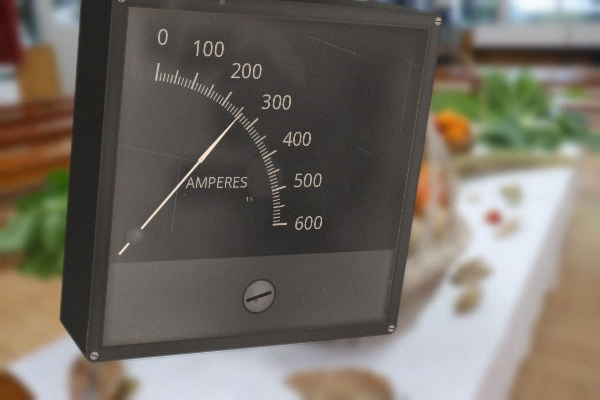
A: 250 A
